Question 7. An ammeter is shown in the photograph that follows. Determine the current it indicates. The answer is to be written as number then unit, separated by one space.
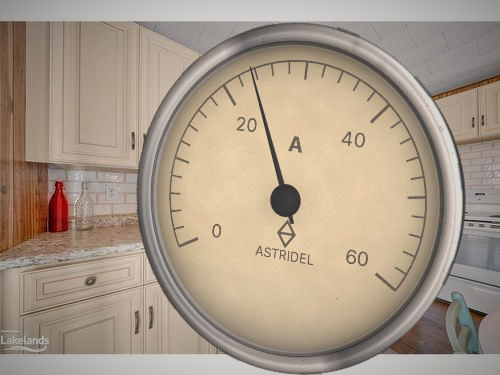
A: 24 A
